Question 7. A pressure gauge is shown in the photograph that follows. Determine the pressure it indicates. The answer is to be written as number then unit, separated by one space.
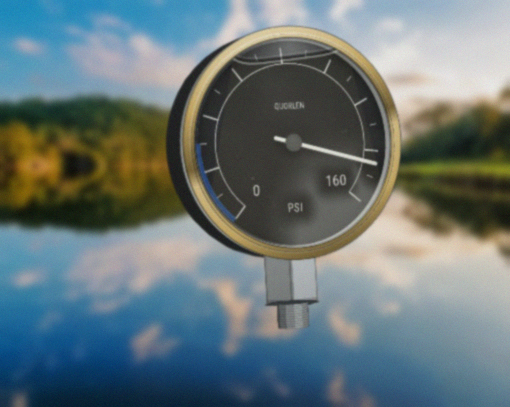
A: 145 psi
